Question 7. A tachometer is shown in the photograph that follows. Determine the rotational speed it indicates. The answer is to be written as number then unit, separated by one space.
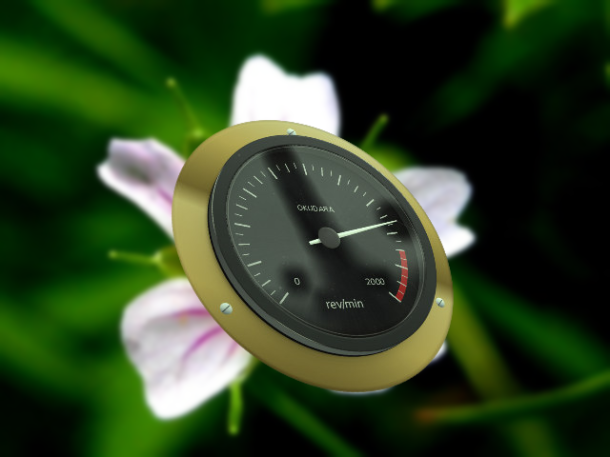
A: 1550 rpm
